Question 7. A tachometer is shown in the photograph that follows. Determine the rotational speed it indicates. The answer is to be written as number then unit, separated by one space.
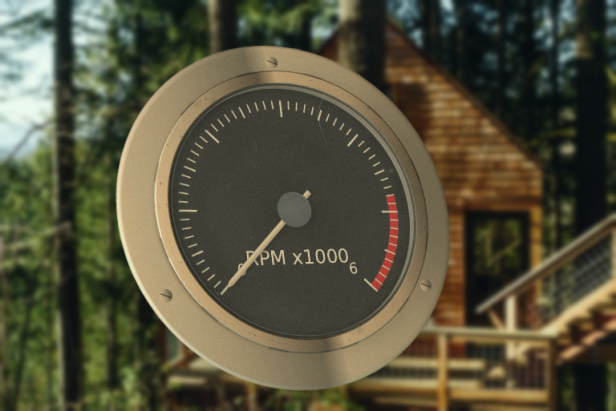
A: 0 rpm
